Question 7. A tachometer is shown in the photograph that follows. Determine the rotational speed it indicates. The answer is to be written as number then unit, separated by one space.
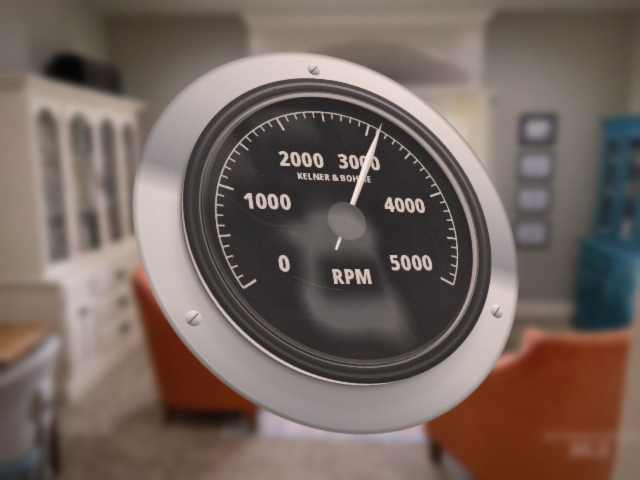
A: 3100 rpm
